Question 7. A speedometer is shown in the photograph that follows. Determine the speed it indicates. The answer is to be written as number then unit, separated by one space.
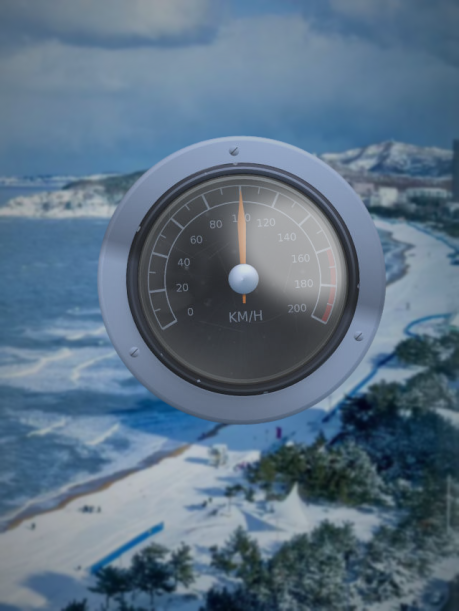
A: 100 km/h
